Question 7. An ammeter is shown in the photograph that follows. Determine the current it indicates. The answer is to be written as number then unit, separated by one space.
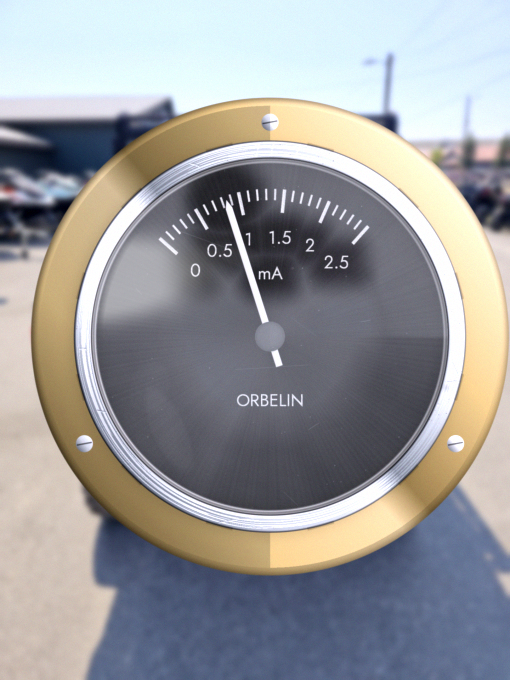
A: 0.85 mA
